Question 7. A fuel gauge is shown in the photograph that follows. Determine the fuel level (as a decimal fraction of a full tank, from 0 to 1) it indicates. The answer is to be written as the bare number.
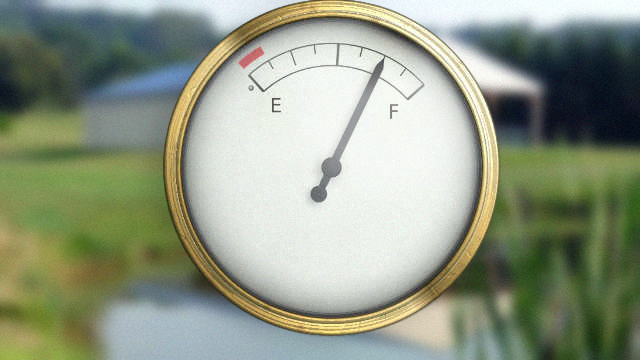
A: 0.75
